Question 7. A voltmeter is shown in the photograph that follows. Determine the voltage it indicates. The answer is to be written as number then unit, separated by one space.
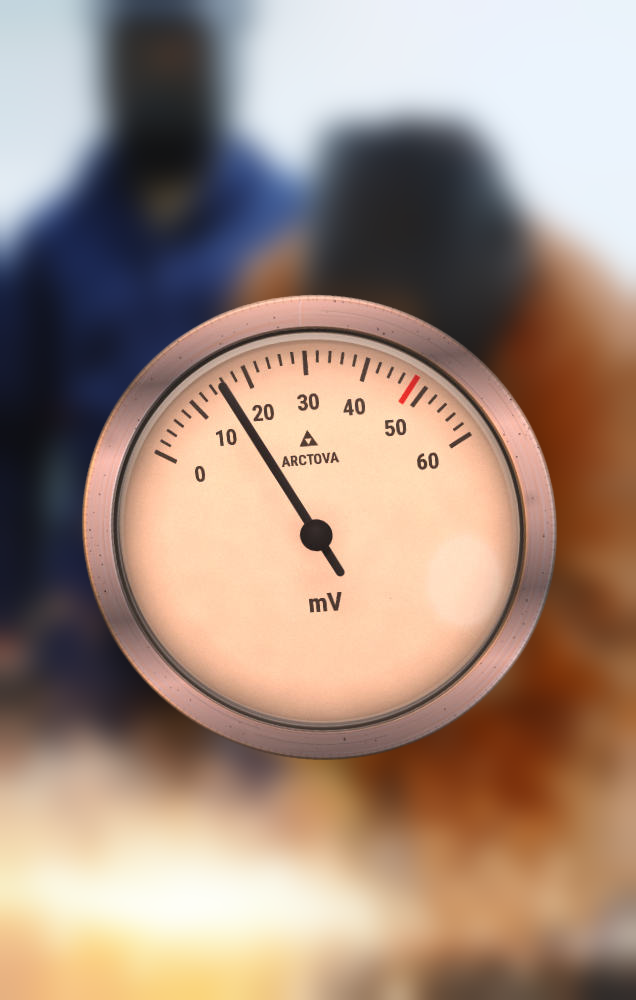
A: 16 mV
